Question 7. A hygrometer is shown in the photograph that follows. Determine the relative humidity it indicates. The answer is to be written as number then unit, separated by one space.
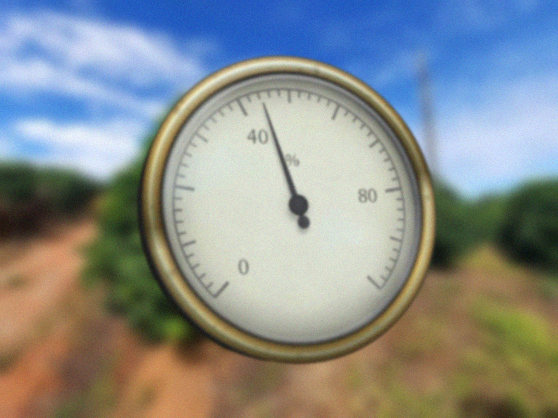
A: 44 %
